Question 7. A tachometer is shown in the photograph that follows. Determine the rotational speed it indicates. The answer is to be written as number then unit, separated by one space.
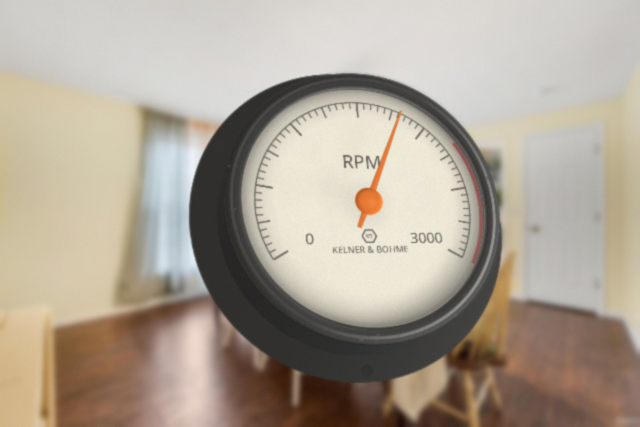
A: 1800 rpm
